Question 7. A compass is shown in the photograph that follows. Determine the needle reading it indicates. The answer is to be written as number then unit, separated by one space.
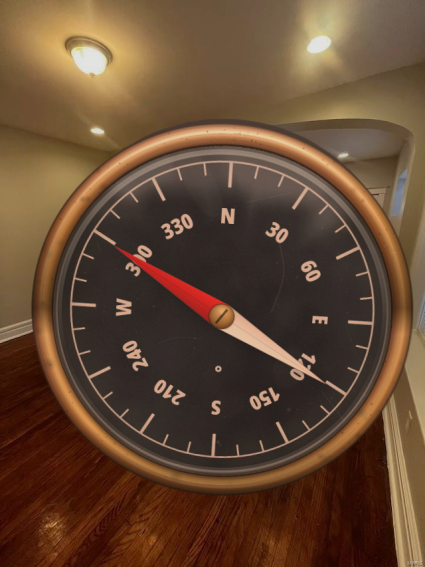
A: 300 °
